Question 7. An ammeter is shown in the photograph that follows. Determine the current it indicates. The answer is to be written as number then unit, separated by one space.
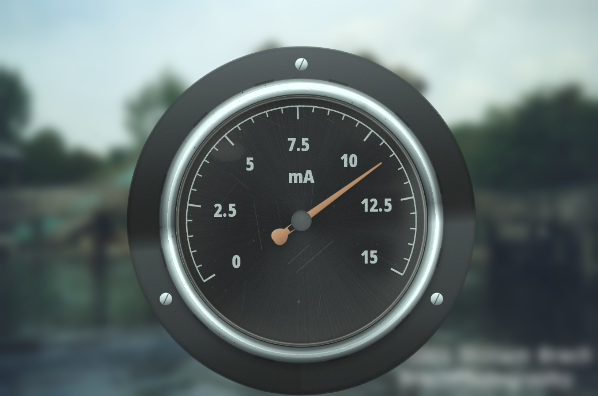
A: 11 mA
